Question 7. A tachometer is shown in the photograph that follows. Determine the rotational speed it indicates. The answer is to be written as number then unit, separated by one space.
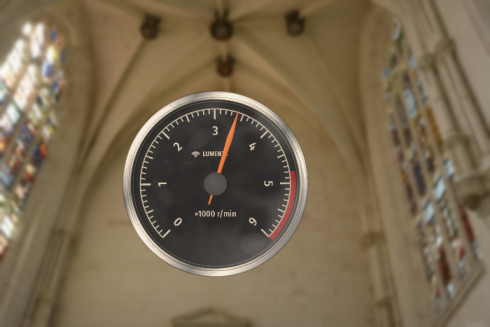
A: 3400 rpm
